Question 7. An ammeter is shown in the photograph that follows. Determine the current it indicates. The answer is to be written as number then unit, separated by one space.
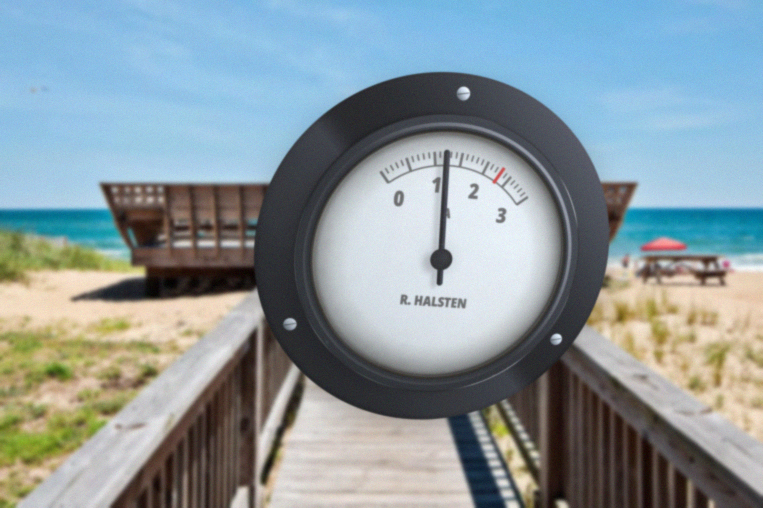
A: 1.2 A
